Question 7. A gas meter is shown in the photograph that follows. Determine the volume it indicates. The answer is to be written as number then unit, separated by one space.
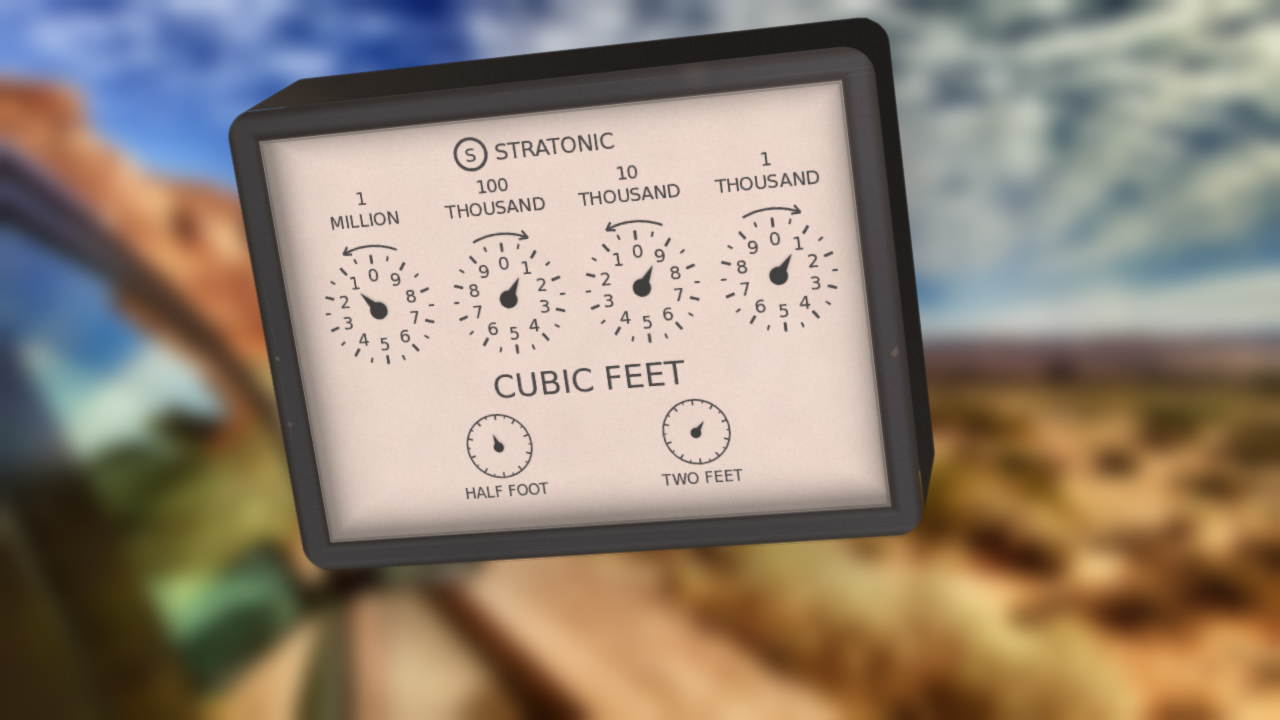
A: 109100 ft³
